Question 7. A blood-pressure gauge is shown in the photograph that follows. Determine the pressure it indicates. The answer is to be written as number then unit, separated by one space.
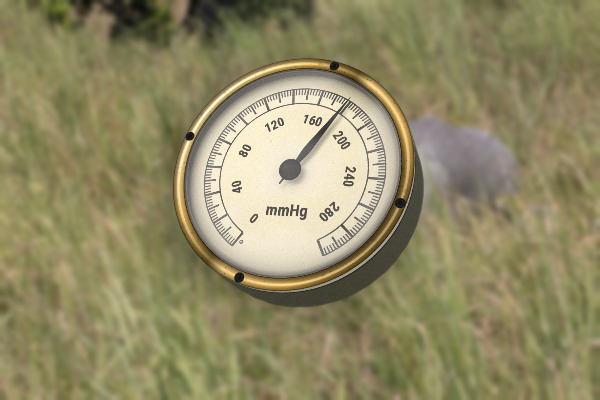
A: 180 mmHg
